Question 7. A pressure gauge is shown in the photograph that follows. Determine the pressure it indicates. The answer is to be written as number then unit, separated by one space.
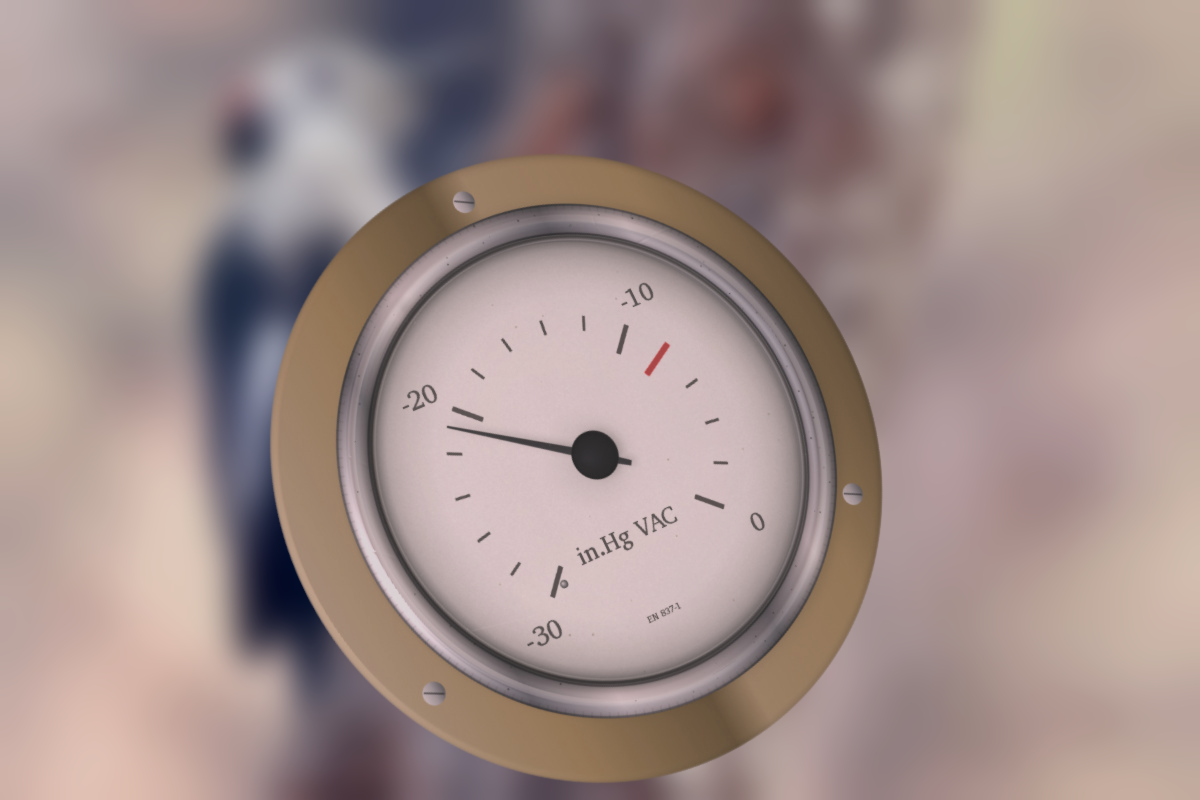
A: -21 inHg
